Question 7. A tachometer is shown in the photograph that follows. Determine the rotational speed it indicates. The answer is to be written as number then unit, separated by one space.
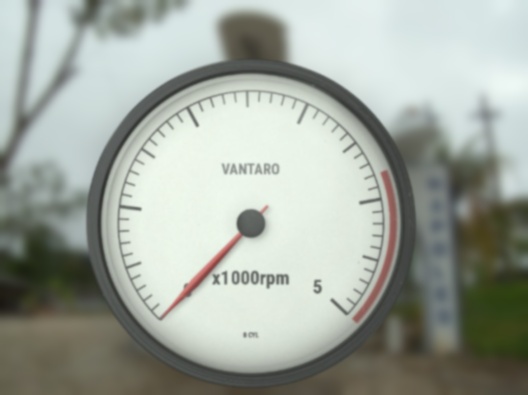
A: 0 rpm
